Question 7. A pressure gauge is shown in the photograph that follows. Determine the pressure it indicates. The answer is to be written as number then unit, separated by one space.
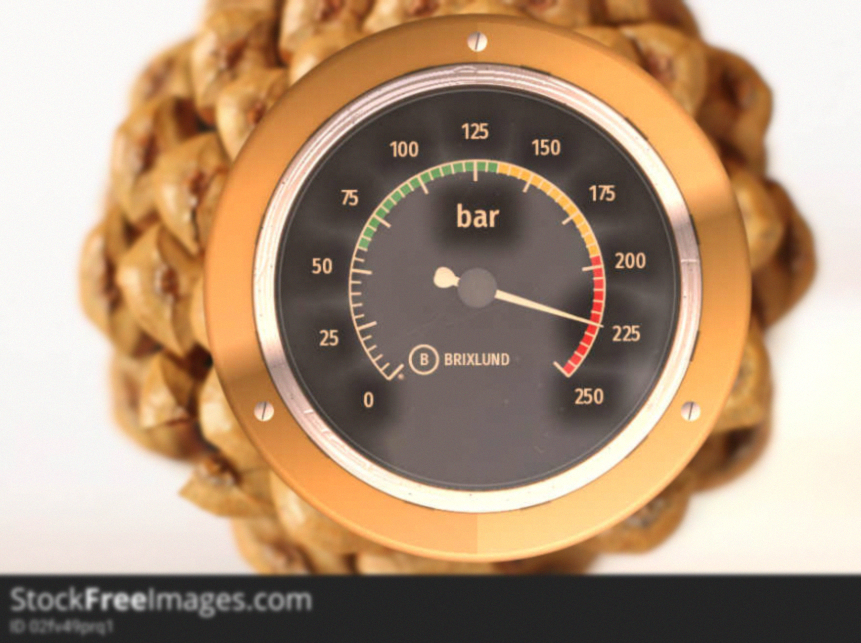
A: 225 bar
